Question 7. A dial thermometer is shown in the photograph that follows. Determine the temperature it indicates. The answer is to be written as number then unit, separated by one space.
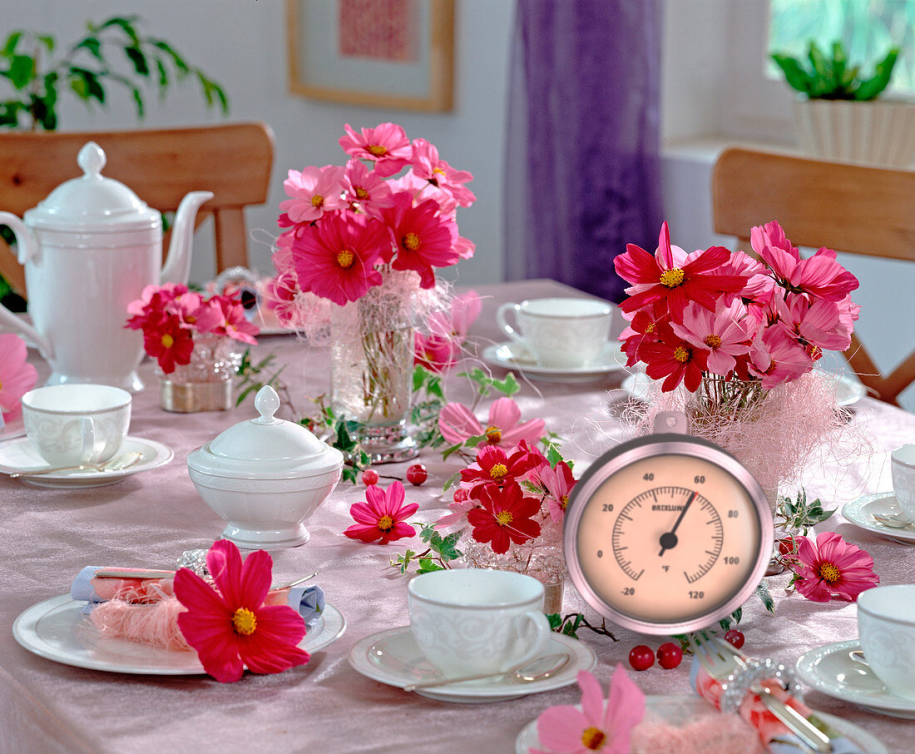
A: 60 °F
